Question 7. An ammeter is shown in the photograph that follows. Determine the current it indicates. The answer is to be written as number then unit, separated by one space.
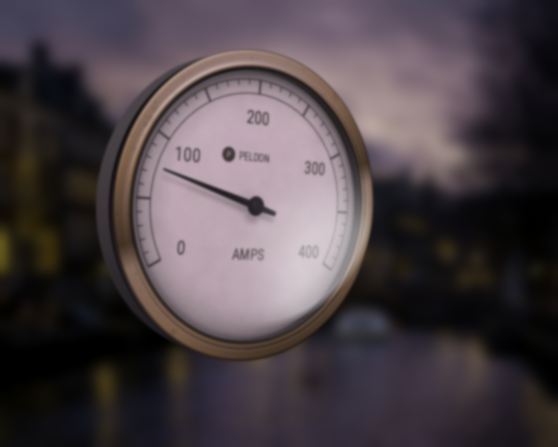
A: 75 A
